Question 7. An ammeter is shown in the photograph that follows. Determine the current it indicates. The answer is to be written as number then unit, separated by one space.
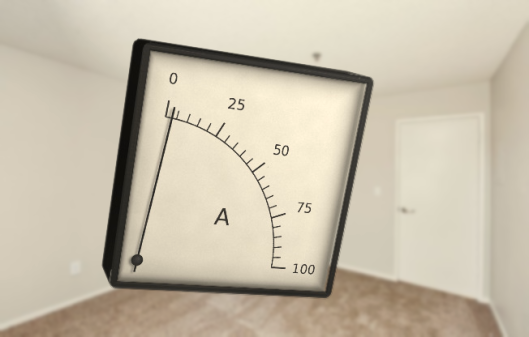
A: 2.5 A
